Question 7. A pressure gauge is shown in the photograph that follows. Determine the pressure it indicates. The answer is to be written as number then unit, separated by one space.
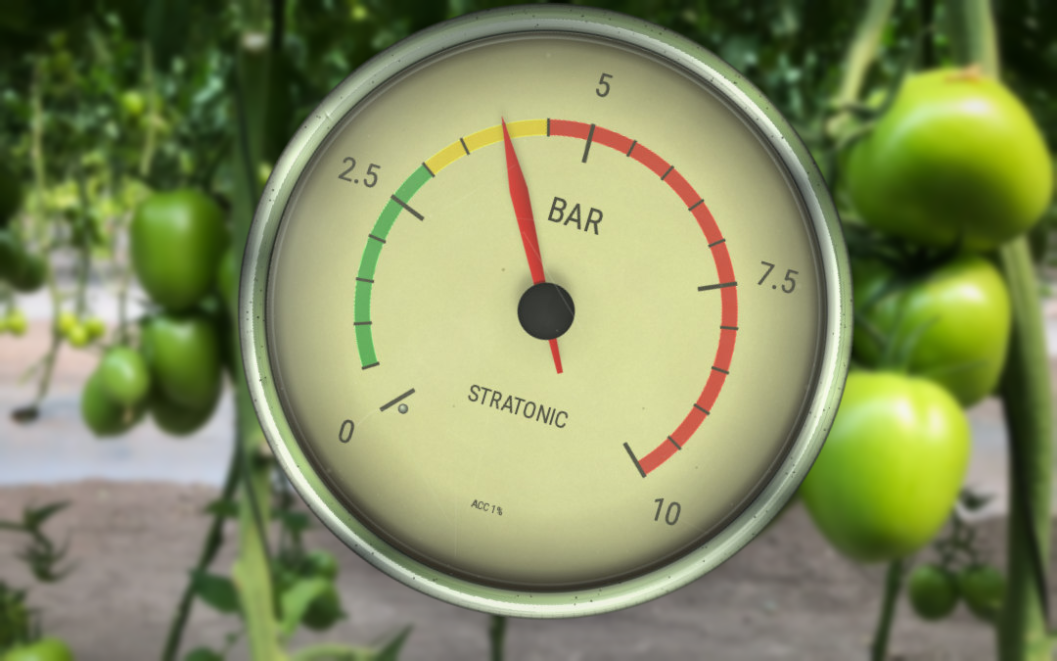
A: 4 bar
